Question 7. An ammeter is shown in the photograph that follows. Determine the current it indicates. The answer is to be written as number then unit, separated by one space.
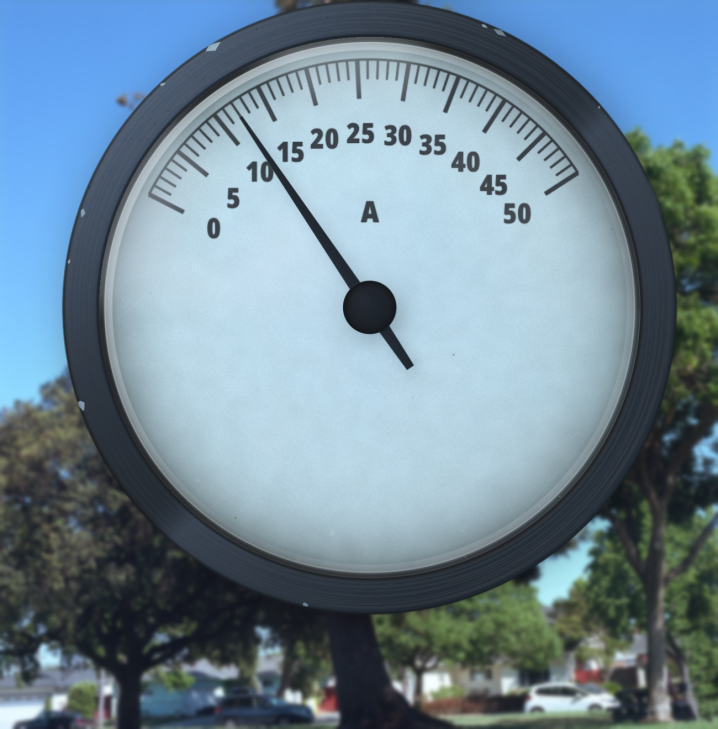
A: 12 A
